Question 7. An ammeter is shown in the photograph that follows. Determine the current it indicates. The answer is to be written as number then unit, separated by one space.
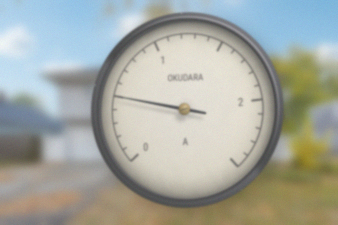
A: 0.5 A
